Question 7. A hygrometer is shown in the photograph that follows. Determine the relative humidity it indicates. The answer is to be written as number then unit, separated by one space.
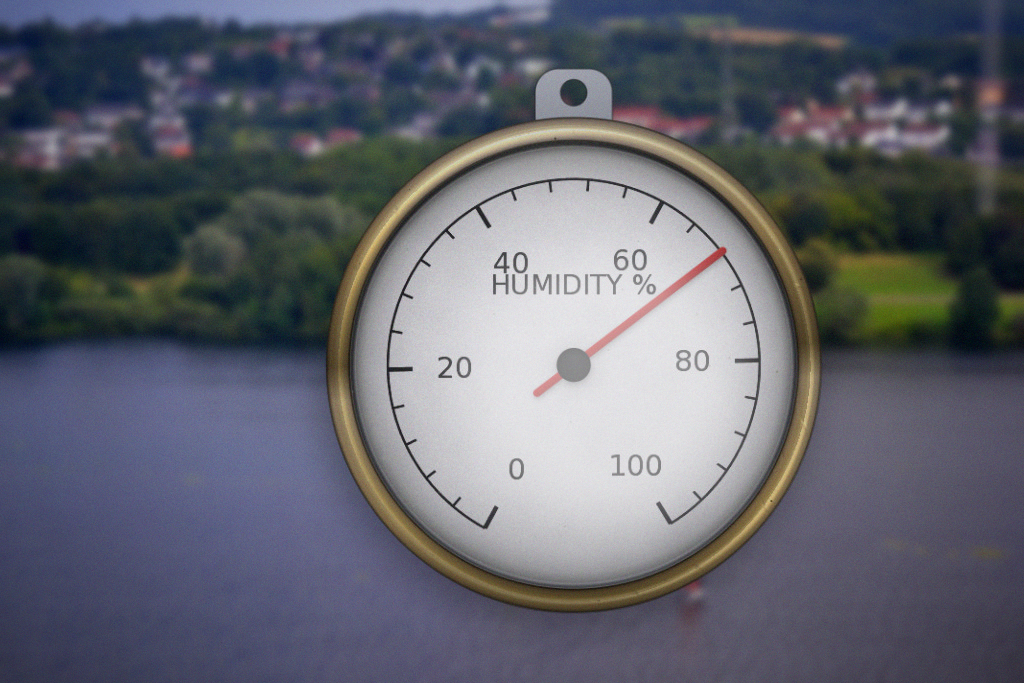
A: 68 %
